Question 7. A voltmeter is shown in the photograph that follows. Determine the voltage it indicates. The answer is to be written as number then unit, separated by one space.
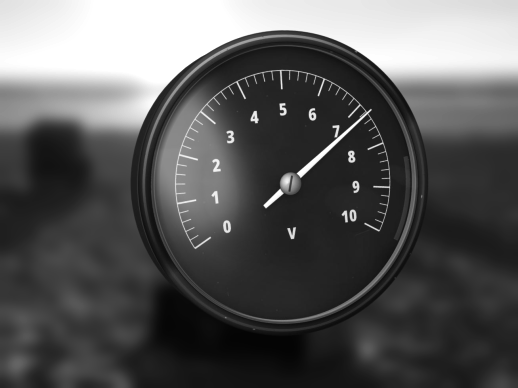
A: 7.2 V
